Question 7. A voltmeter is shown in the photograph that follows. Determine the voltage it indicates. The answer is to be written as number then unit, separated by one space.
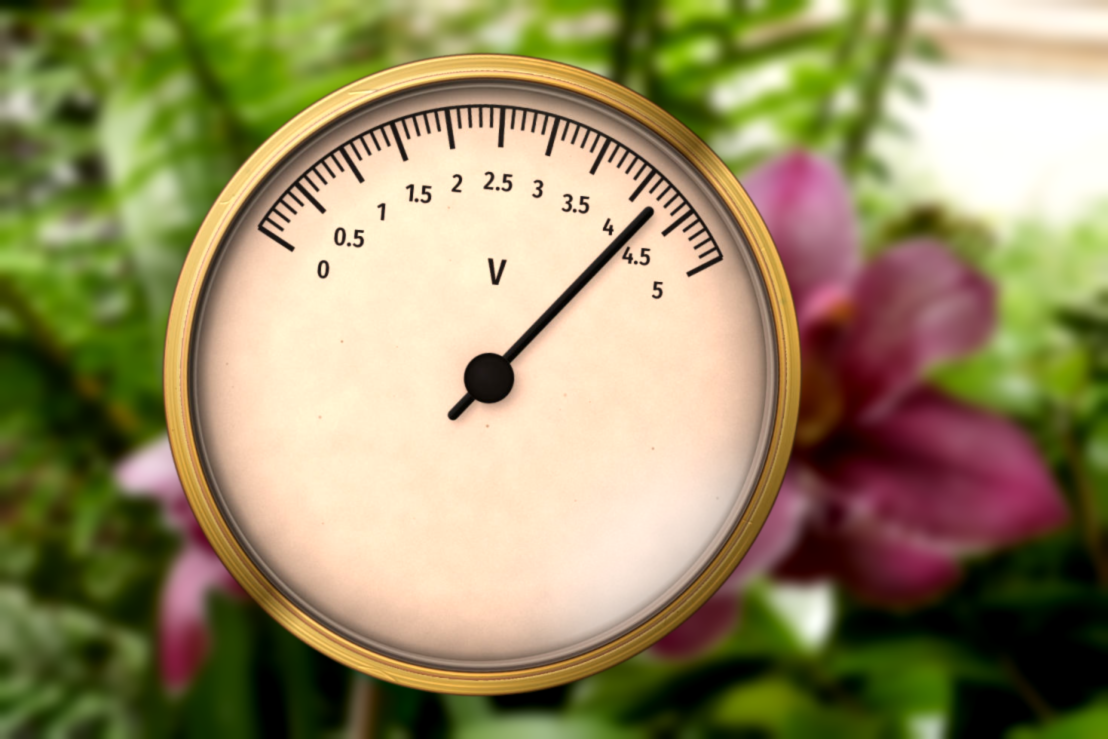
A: 4.2 V
